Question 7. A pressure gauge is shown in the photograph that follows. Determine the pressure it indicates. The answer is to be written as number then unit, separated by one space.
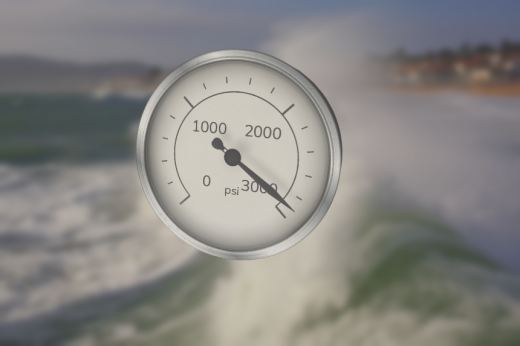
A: 2900 psi
